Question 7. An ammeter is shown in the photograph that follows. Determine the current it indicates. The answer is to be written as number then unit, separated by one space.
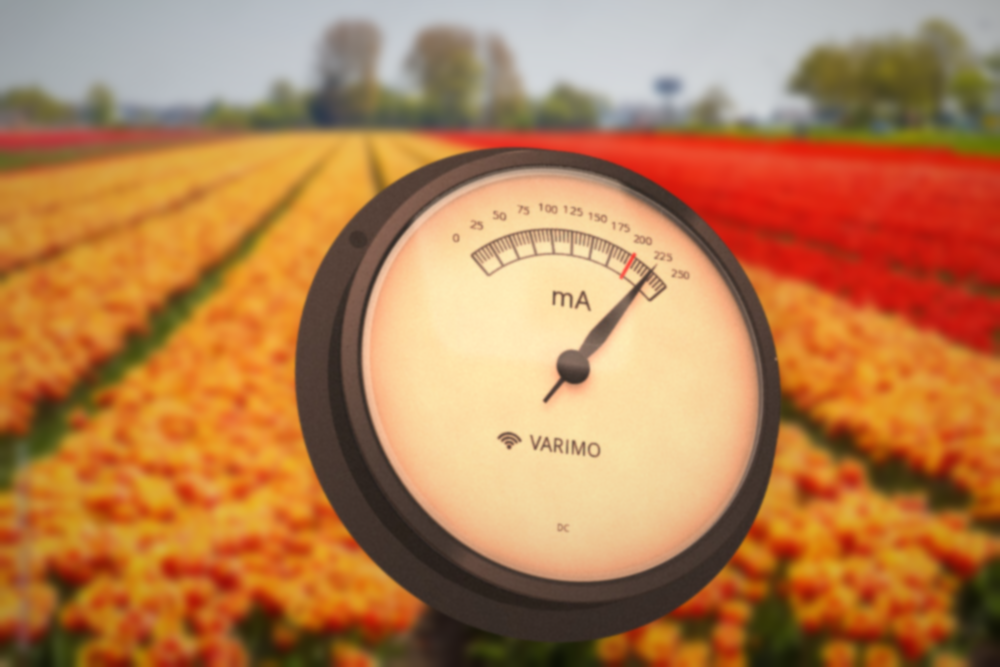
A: 225 mA
